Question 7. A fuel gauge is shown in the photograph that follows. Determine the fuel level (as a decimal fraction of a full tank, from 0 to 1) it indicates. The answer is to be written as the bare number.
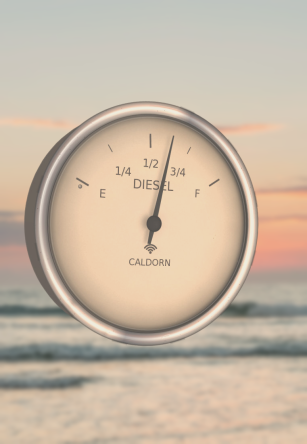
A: 0.625
